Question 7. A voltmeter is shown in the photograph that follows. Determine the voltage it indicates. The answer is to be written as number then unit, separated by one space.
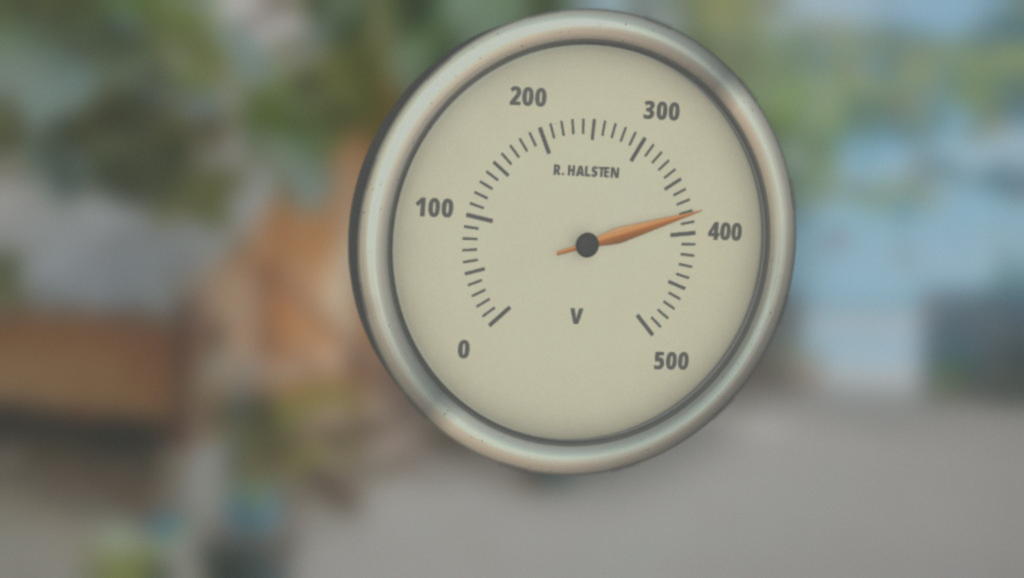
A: 380 V
